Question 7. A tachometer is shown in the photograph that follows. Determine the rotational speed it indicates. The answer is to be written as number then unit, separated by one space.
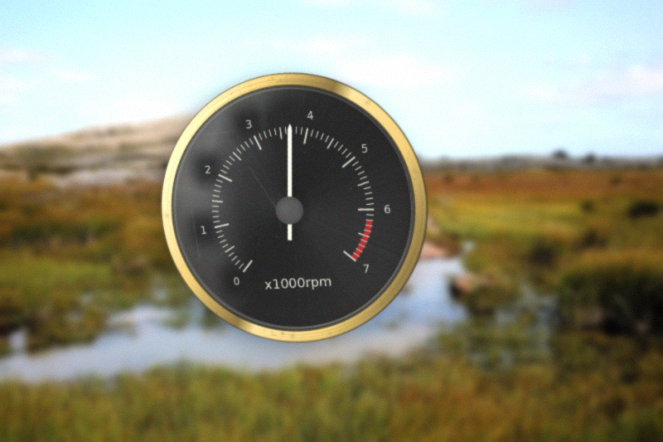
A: 3700 rpm
